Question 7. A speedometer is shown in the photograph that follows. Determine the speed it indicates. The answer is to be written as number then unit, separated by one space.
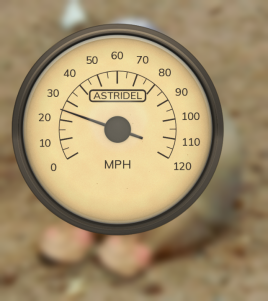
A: 25 mph
